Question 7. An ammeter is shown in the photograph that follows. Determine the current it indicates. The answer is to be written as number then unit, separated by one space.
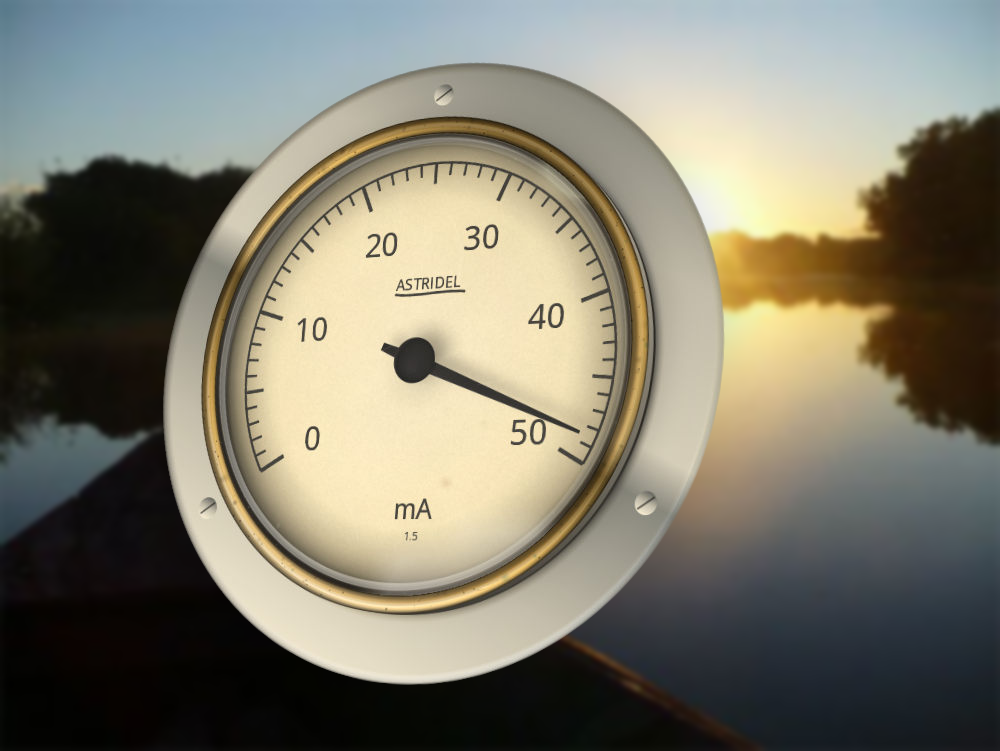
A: 48.5 mA
